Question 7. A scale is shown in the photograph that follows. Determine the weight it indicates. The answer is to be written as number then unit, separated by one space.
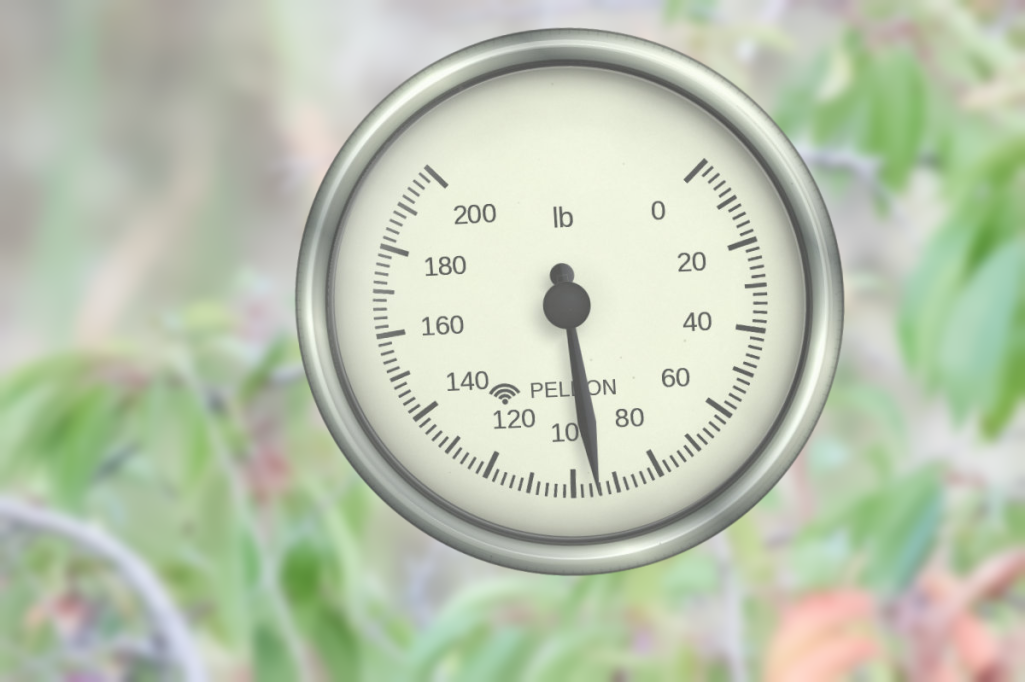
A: 94 lb
